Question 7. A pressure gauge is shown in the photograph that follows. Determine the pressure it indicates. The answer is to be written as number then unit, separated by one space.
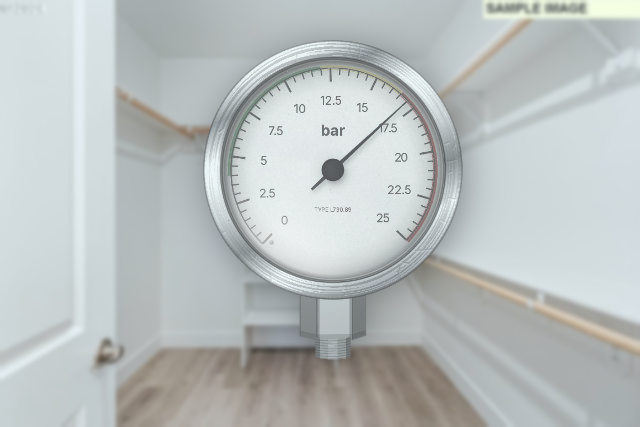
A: 17 bar
